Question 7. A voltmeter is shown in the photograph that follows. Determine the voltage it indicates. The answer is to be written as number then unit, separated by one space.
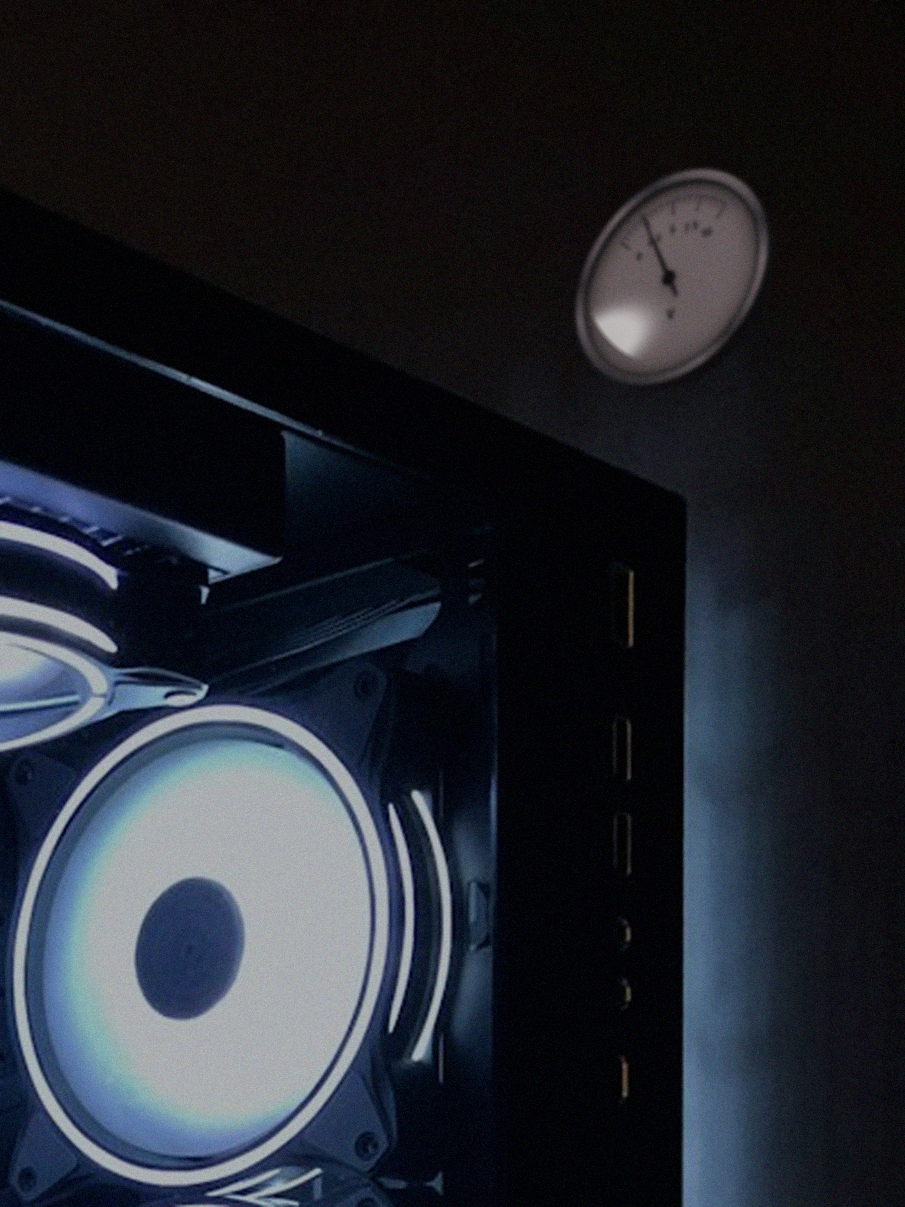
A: 2.5 V
